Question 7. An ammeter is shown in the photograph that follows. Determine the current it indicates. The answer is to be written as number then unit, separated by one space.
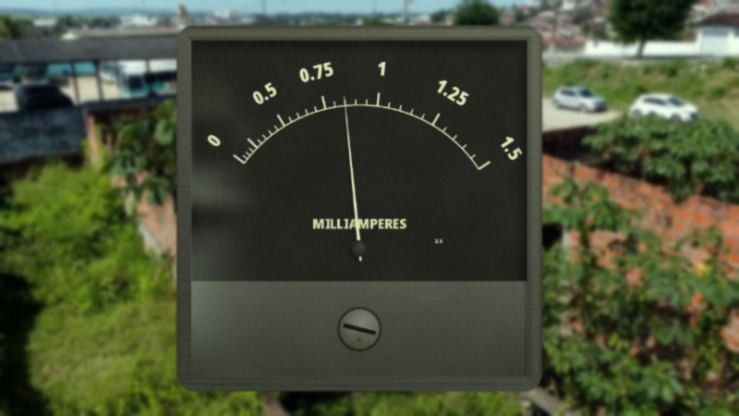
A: 0.85 mA
